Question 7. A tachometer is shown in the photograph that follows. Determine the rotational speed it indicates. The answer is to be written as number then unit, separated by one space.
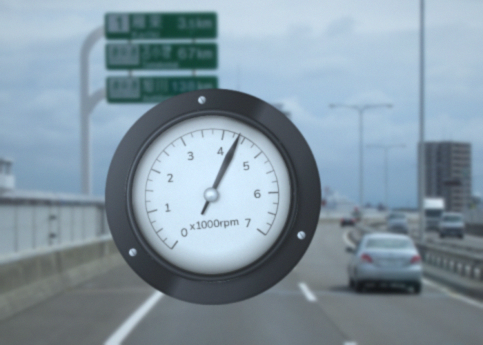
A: 4375 rpm
